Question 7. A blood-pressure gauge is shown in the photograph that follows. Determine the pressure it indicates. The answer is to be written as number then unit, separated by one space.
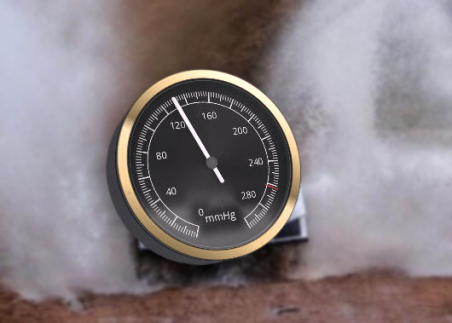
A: 130 mmHg
